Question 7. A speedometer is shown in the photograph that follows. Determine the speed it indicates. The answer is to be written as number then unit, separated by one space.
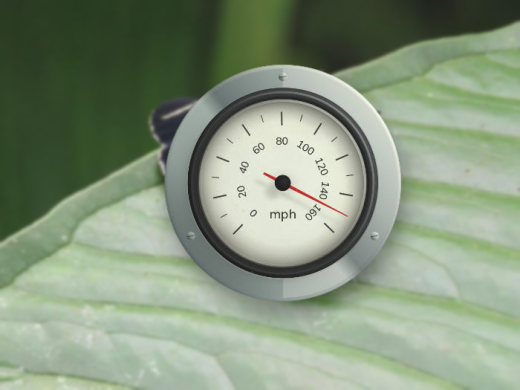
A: 150 mph
